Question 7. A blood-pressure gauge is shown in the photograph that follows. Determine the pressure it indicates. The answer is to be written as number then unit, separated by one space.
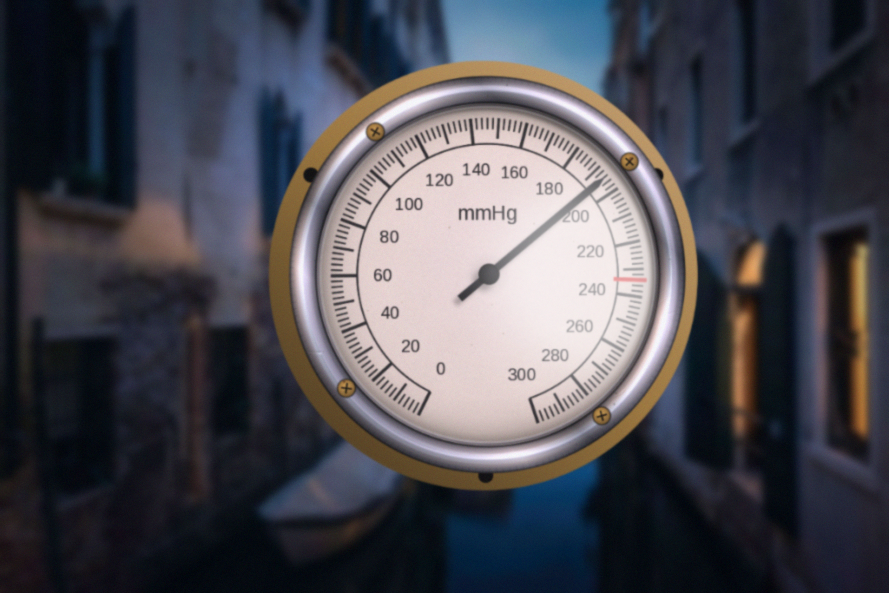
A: 194 mmHg
